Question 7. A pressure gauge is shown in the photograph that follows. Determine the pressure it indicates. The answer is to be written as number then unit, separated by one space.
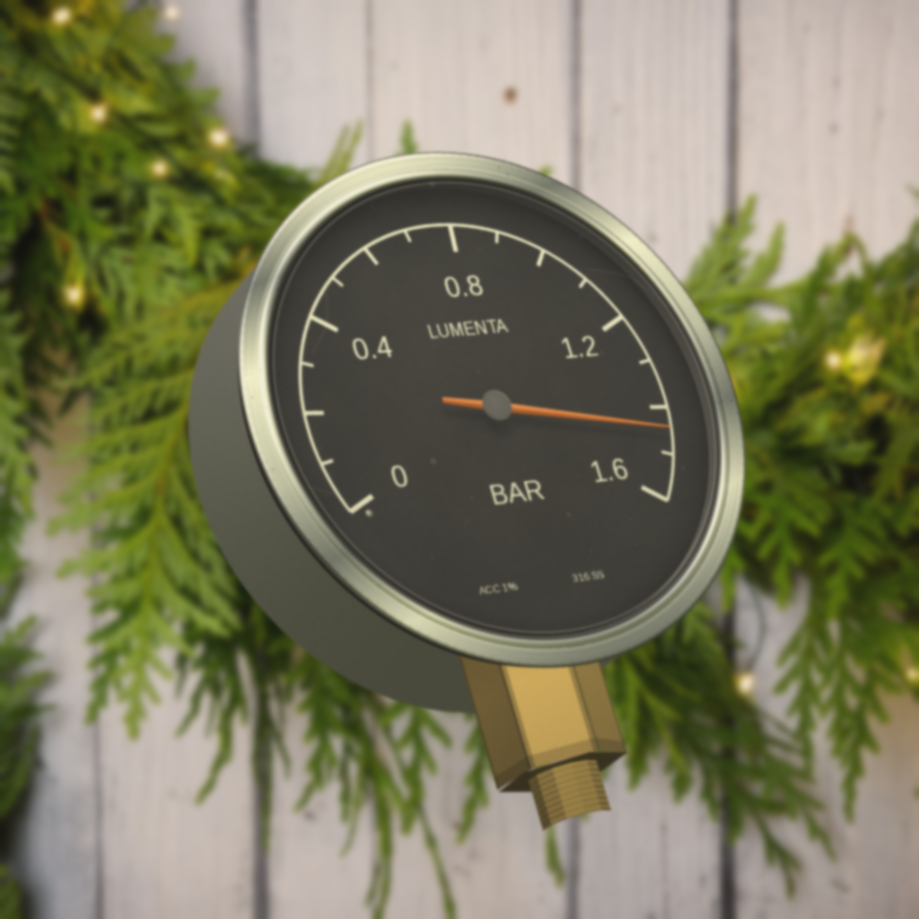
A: 1.45 bar
